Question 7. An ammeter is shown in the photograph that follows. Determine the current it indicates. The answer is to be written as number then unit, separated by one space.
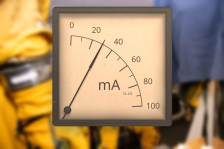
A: 30 mA
